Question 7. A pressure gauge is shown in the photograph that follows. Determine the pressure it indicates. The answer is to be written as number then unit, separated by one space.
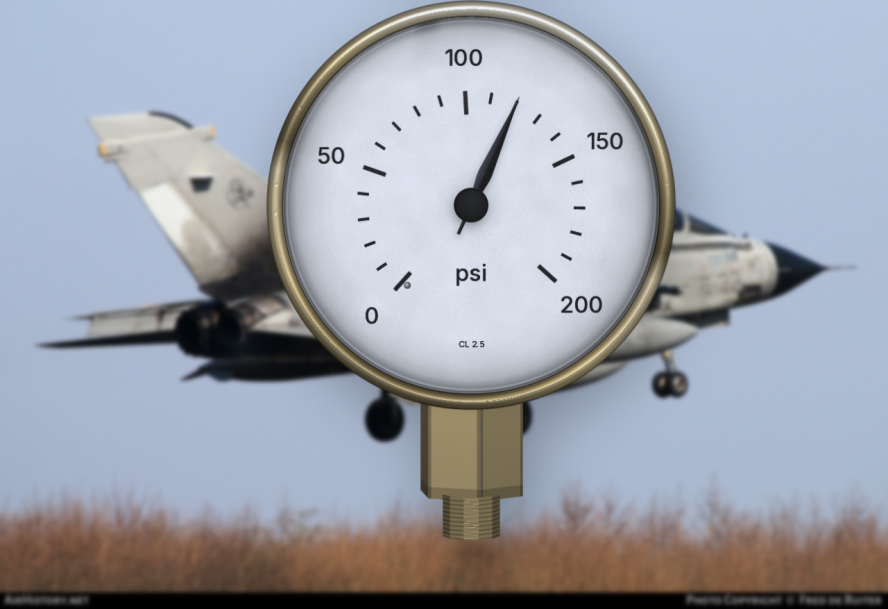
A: 120 psi
